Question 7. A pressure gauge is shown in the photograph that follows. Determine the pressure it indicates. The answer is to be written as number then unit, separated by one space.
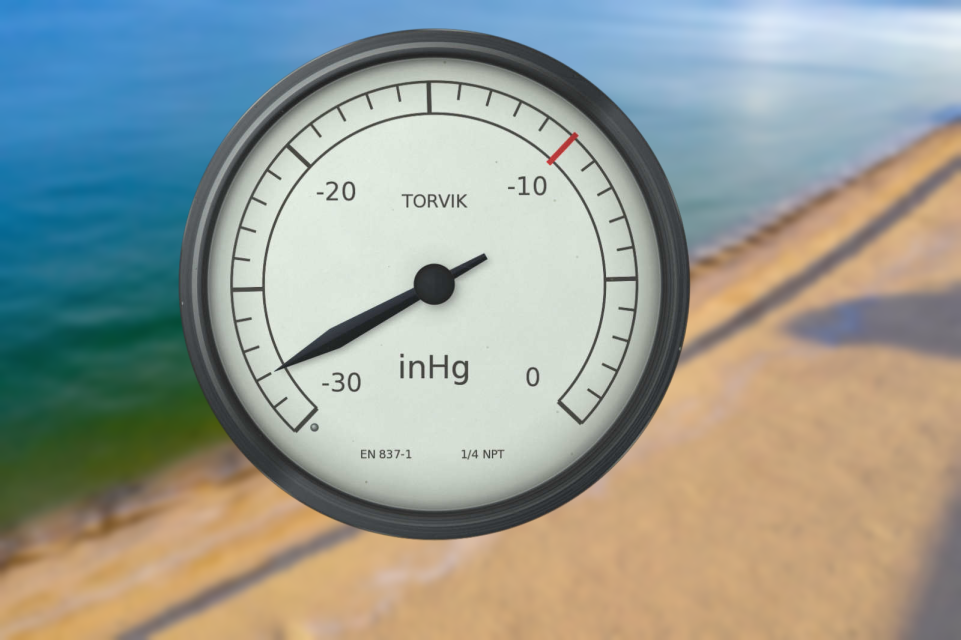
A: -28 inHg
